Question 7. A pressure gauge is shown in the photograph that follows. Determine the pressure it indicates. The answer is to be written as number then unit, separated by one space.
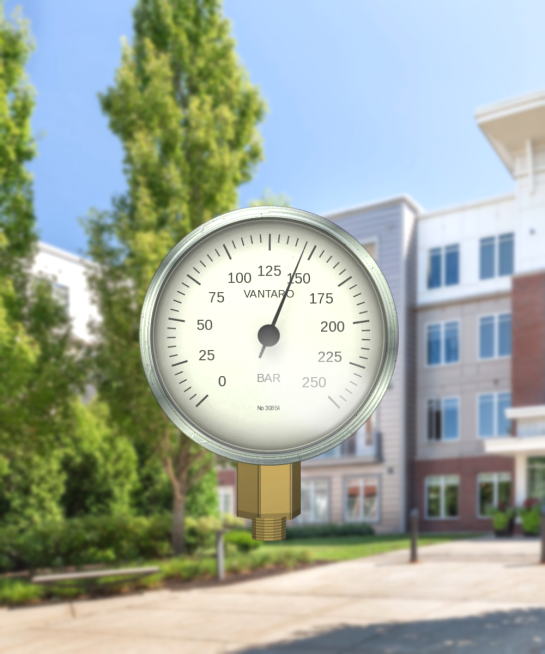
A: 145 bar
